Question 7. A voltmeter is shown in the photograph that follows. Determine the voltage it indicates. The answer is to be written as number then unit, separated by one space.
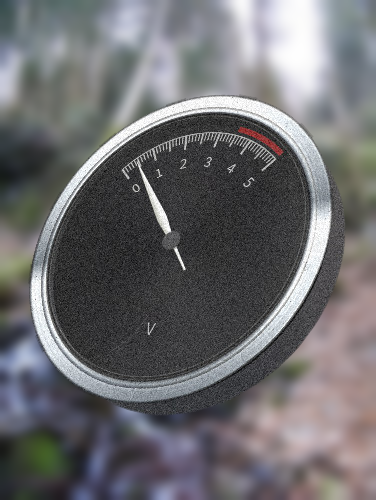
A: 0.5 V
